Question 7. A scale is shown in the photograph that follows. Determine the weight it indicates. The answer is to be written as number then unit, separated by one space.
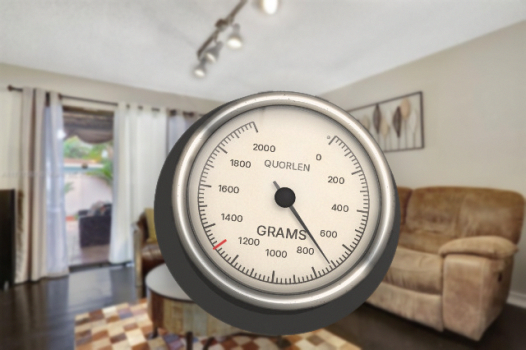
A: 720 g
